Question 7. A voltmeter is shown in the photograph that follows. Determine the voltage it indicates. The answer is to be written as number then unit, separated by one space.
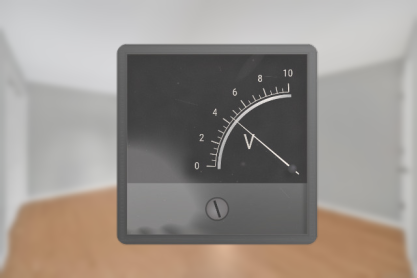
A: 4.5 V
